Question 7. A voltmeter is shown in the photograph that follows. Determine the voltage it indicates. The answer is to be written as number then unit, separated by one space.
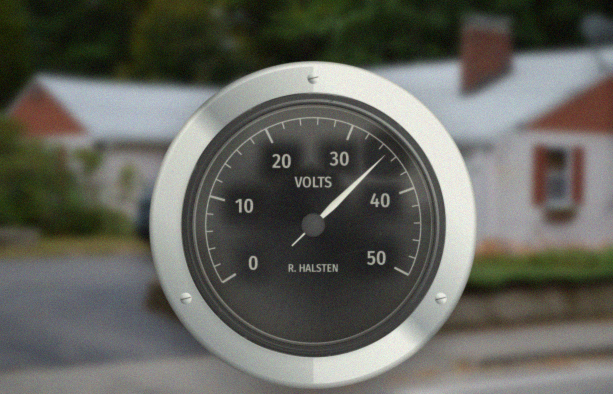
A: 35 V
